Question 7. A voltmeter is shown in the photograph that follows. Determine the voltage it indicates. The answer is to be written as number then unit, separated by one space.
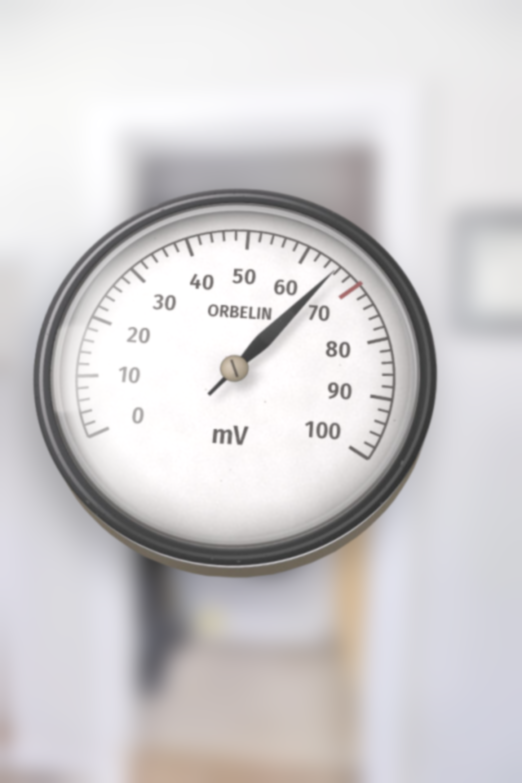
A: 66 mV
